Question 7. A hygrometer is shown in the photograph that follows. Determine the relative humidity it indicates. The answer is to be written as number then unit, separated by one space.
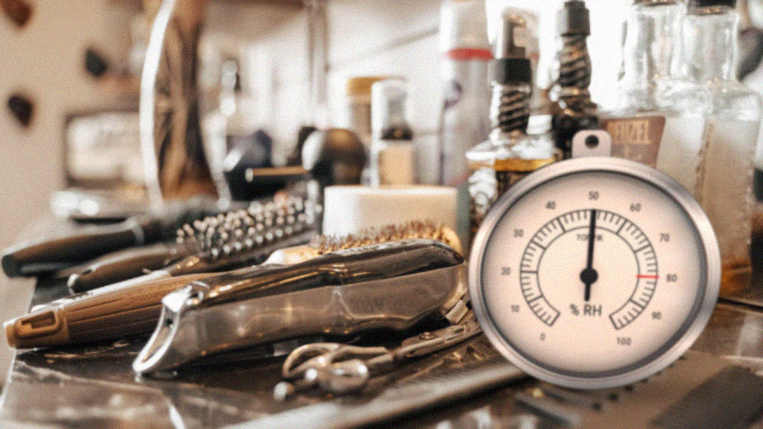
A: 50 %
